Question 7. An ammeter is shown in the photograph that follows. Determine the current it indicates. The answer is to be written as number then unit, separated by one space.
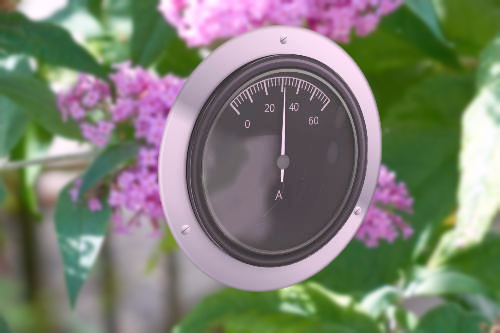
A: 30 A
